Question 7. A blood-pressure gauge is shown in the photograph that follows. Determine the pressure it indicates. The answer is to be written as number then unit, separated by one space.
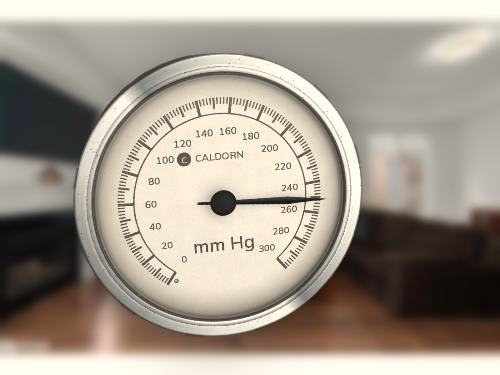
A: 250 mmHg
